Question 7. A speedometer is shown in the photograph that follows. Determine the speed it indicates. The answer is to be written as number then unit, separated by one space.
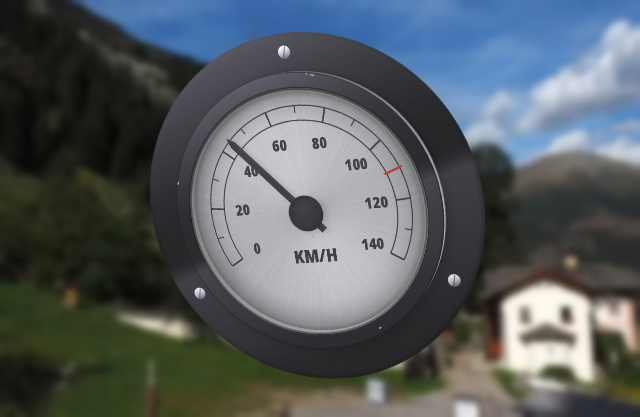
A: 45 km/h
